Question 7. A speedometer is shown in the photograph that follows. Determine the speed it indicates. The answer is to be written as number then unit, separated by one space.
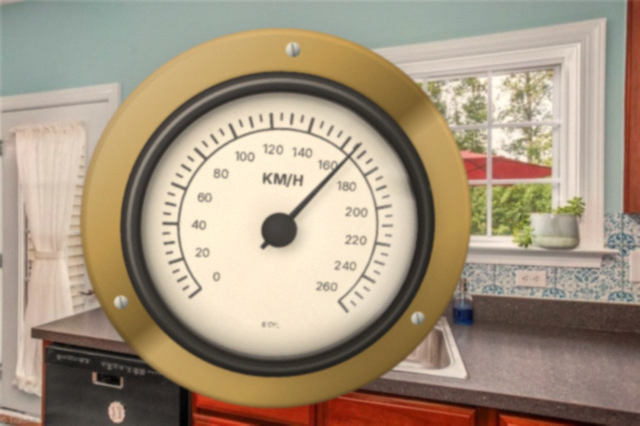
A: 165 km/h
